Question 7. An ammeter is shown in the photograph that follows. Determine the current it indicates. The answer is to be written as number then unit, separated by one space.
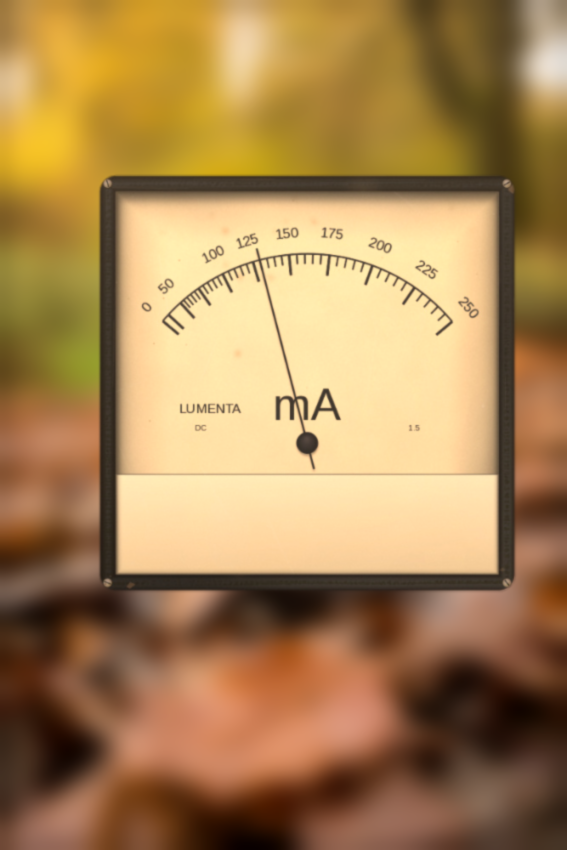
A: 130 mA
